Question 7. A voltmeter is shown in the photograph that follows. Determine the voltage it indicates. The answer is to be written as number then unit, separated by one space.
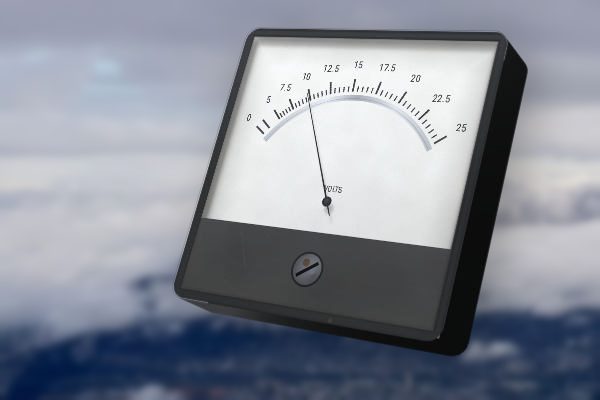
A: 10 V
